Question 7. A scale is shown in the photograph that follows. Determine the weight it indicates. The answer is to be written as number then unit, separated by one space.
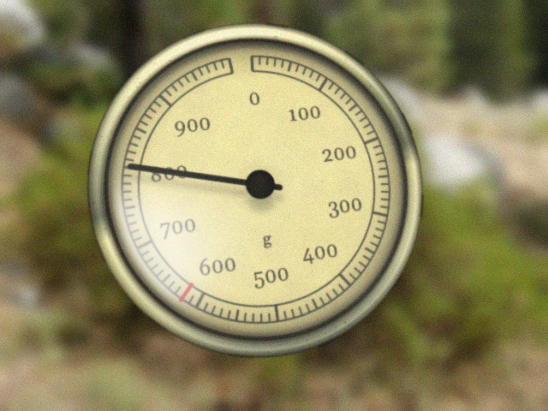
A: 800 g
